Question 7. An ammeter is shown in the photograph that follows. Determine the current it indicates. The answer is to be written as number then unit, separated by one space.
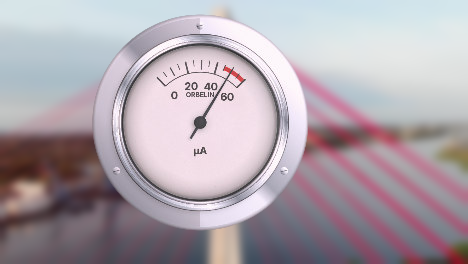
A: 50 µA
